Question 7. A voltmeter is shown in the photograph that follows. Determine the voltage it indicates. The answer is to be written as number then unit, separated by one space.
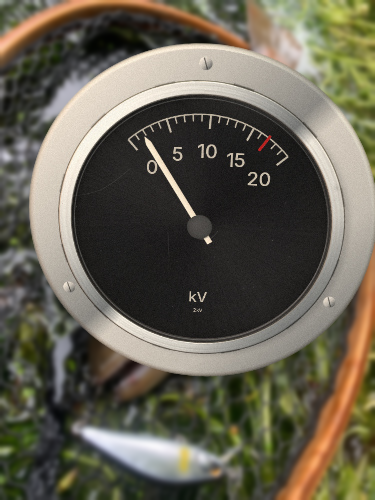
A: 2 kV
